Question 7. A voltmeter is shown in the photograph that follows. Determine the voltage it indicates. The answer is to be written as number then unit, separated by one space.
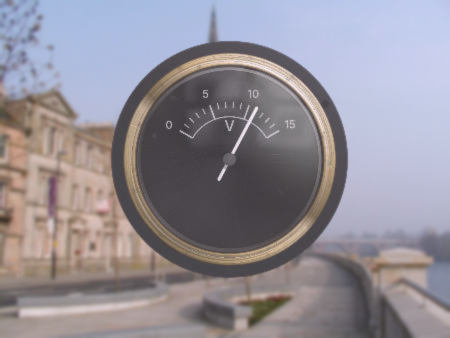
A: 11 V
